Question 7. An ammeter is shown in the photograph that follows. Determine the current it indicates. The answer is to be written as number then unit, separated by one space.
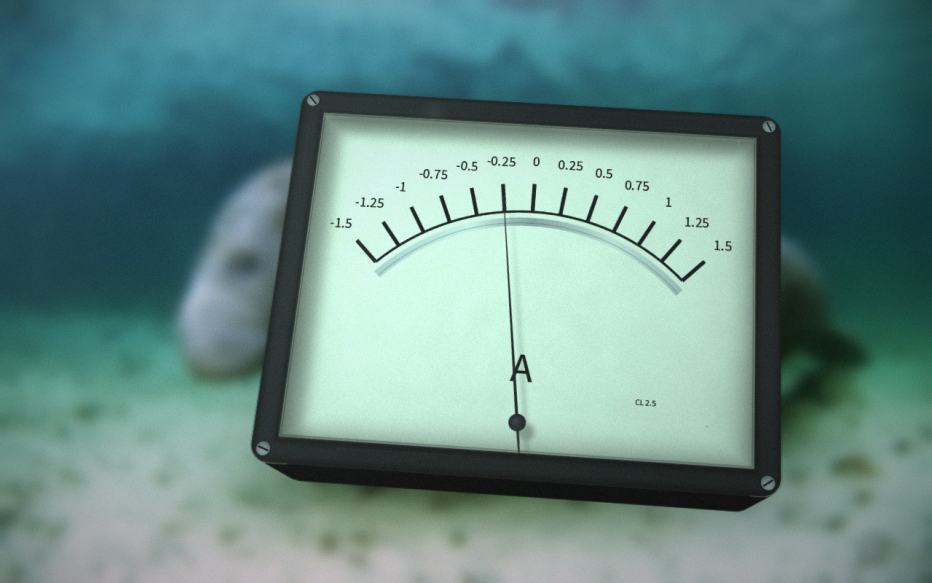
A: -0.25 A
